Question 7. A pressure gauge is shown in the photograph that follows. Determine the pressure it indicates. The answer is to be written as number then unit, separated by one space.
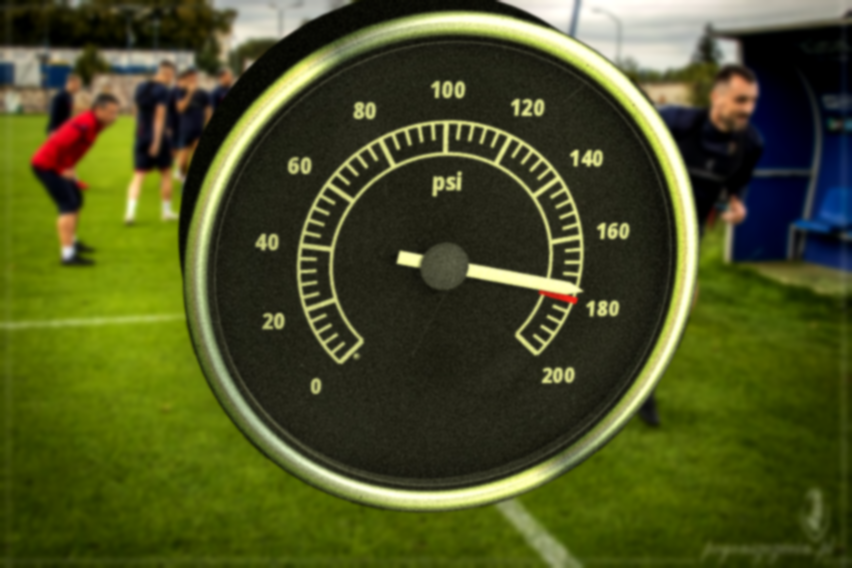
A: 176 psi
